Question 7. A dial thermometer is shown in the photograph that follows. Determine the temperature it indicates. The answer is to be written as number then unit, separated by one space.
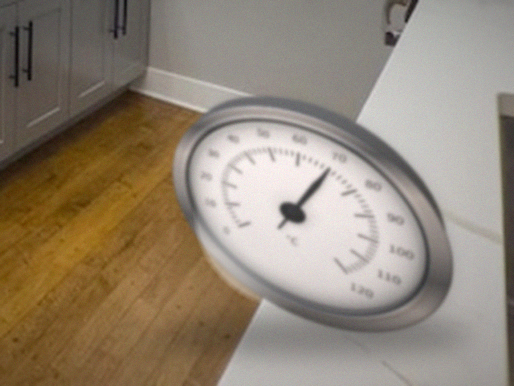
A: 70 °C
